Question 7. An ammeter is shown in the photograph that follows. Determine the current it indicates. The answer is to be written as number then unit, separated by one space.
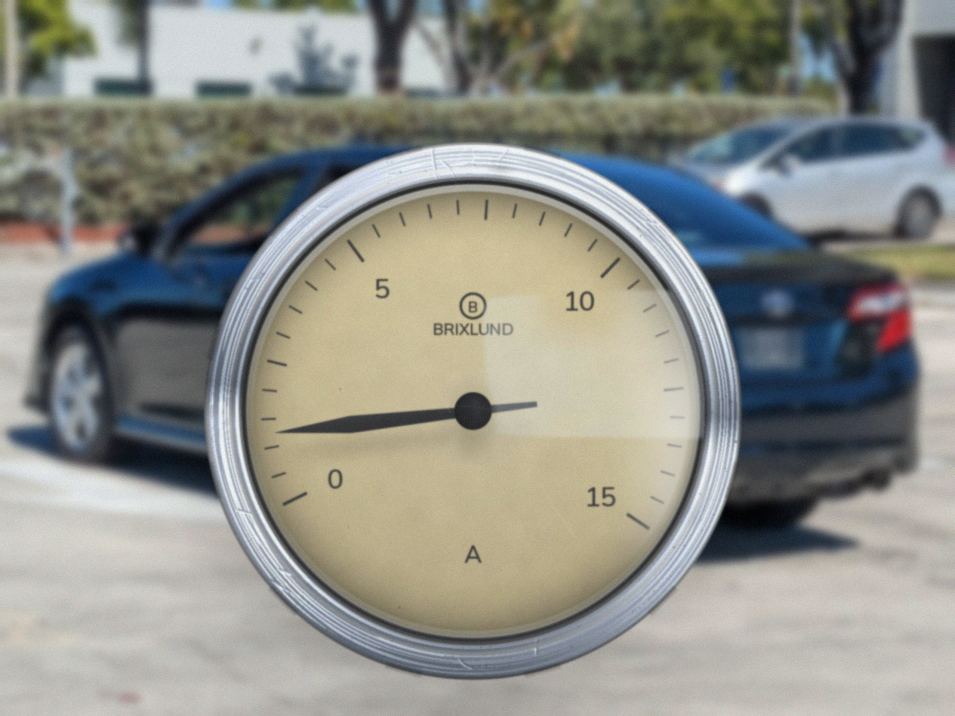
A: 1.25 A
